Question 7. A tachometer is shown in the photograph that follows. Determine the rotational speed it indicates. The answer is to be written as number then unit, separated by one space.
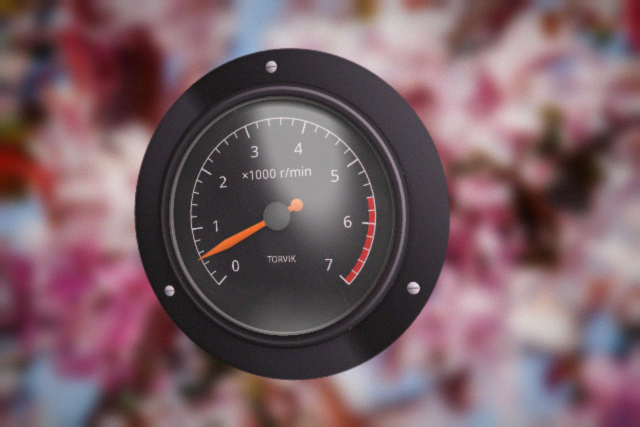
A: 500 rpm
